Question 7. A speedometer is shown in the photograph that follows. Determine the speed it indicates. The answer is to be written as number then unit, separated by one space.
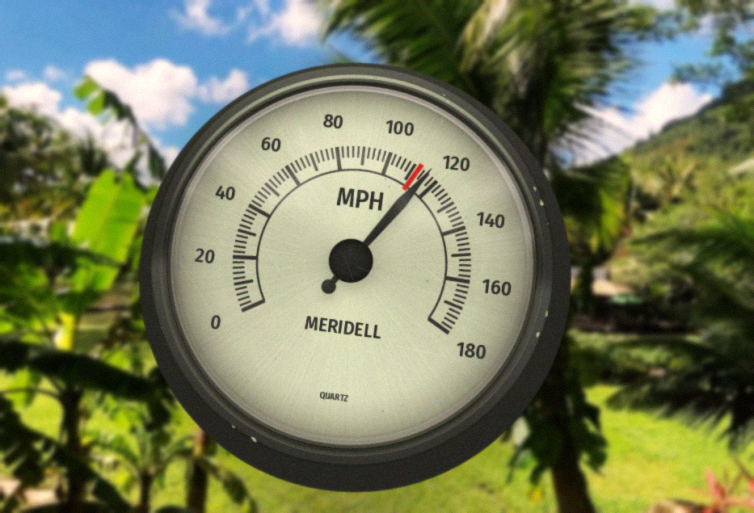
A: 116 mph
